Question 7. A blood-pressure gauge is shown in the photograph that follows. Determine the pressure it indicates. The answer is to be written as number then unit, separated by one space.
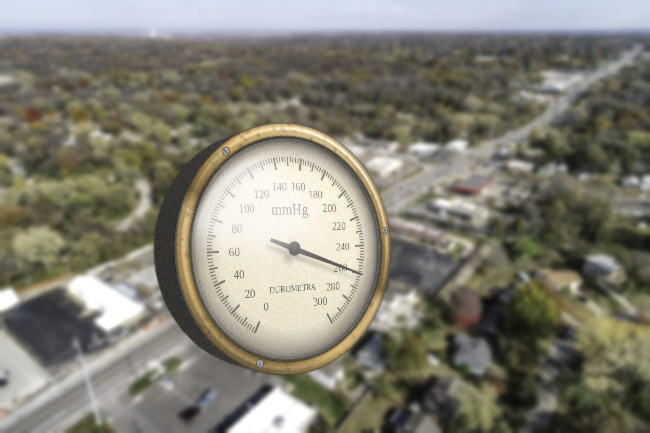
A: 260 mmHg
